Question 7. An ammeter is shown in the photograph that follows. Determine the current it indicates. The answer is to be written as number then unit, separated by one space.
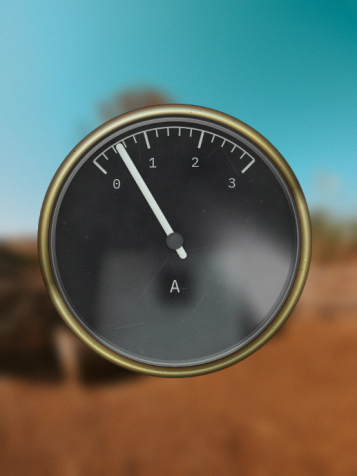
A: 0.5 A
